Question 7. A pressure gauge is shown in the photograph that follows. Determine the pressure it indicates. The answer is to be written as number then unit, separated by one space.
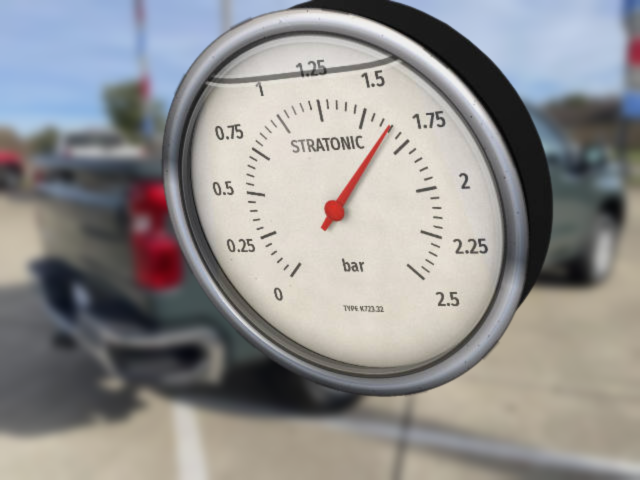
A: 1.65 bar
